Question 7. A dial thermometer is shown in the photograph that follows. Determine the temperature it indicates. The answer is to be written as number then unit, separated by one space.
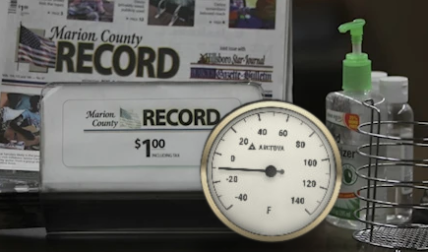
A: -10 °F
